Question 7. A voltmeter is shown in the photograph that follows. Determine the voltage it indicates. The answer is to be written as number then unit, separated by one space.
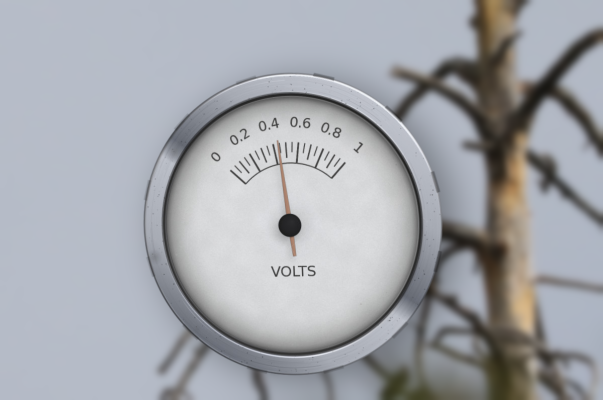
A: 0.45 V
